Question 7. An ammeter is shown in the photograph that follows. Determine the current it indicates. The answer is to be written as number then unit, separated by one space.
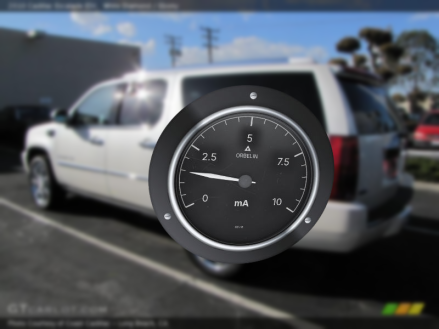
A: 1.5 mA
